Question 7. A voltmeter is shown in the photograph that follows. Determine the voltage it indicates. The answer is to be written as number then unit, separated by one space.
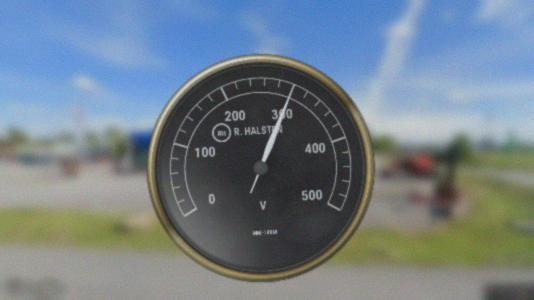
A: 300 V
